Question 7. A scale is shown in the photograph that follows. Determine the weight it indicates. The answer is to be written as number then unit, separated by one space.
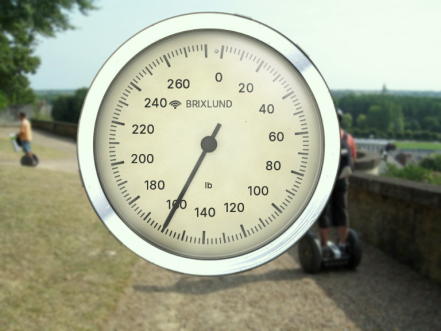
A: 160 lb
